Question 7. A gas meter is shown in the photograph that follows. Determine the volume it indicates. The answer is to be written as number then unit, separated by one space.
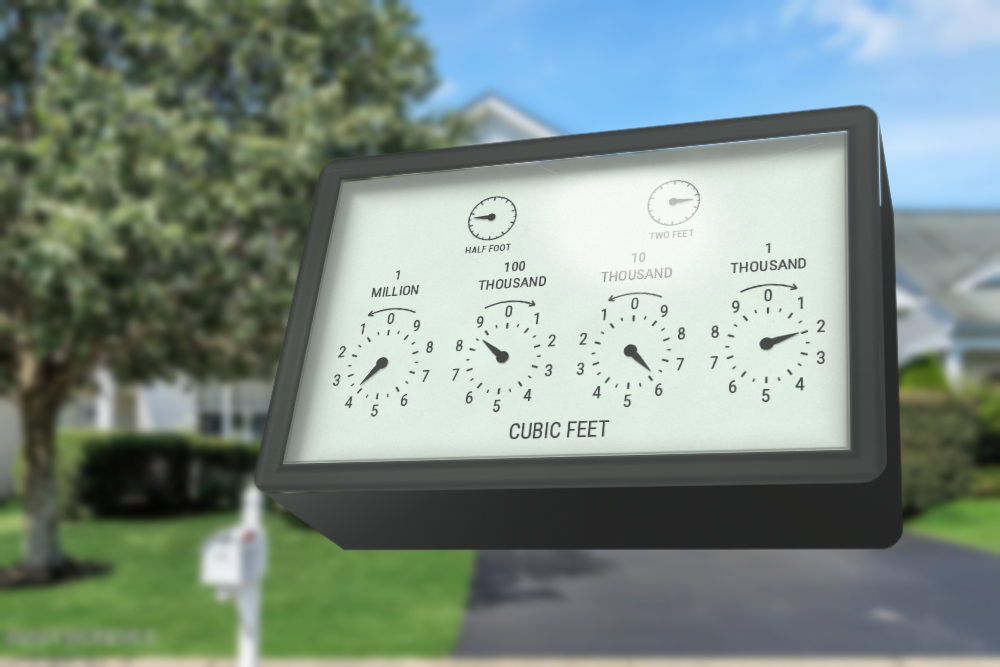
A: 386200 ft³
